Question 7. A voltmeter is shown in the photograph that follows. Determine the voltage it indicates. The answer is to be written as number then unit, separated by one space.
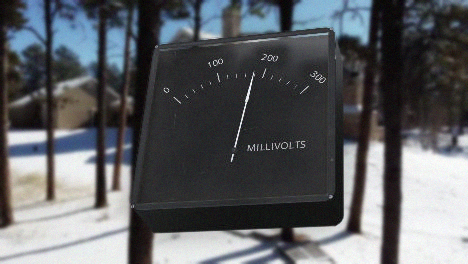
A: 180 mV
